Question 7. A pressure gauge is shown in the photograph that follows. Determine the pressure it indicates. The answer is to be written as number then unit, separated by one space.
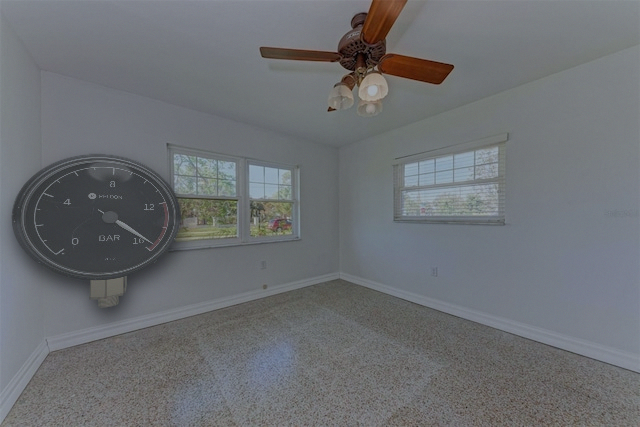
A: 15.5 bar
